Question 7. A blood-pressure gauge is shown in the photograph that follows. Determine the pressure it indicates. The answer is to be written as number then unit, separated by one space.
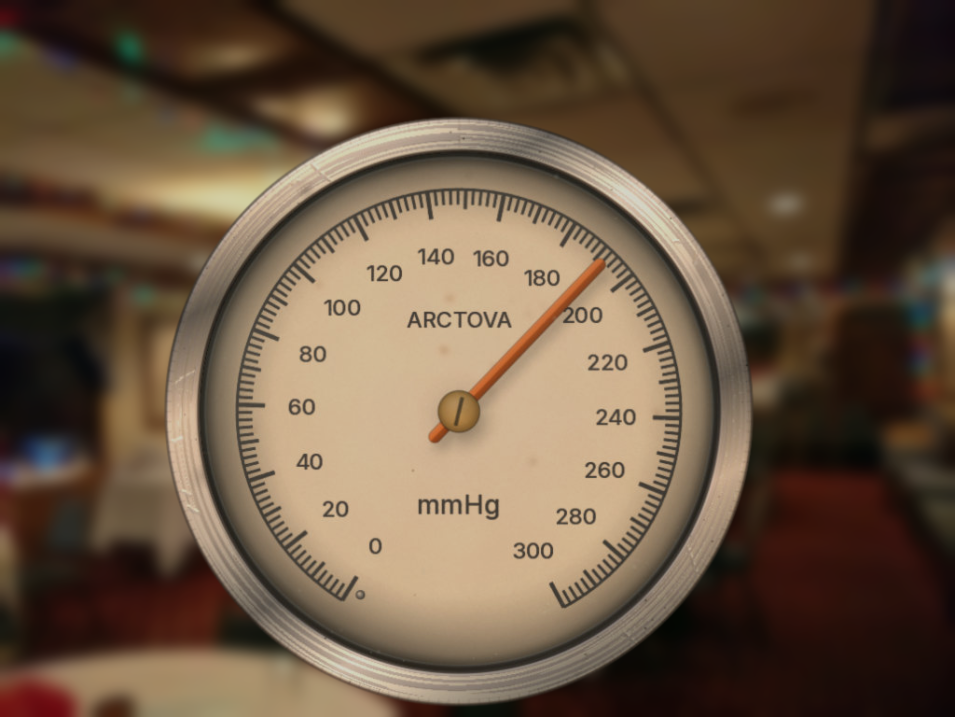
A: 192 mmHg
